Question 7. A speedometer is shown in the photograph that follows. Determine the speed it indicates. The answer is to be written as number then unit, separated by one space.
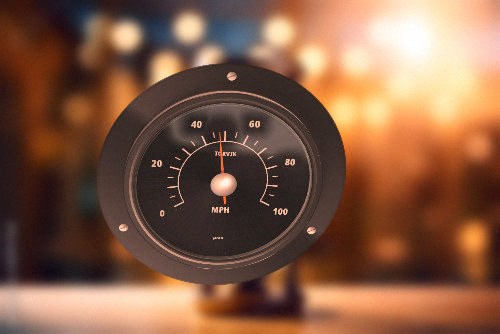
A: 47.5 mph
